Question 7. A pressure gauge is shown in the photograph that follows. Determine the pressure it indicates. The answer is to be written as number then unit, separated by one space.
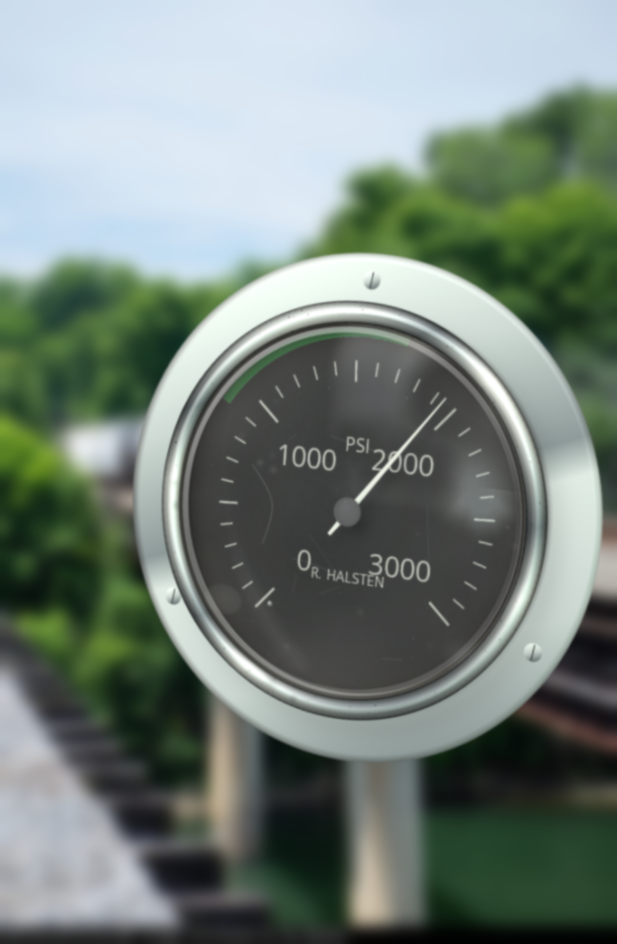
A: 1950 psi
